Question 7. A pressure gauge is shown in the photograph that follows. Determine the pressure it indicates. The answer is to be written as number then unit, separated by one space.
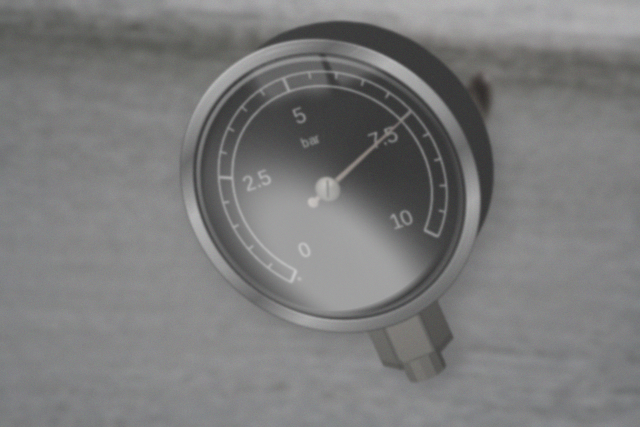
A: 7.5 bar
